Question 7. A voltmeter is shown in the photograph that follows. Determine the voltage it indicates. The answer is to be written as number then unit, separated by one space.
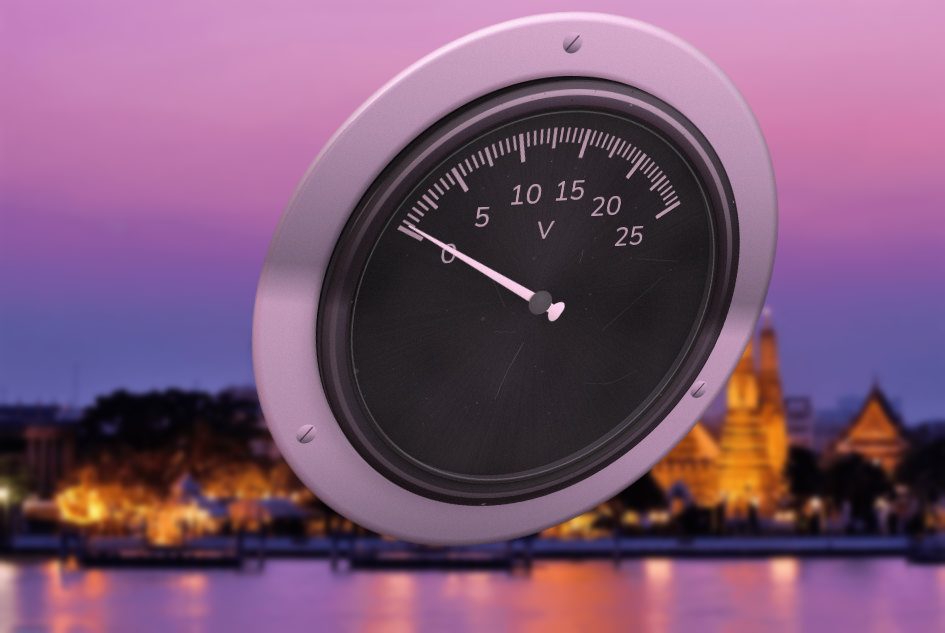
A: 0.5 V
